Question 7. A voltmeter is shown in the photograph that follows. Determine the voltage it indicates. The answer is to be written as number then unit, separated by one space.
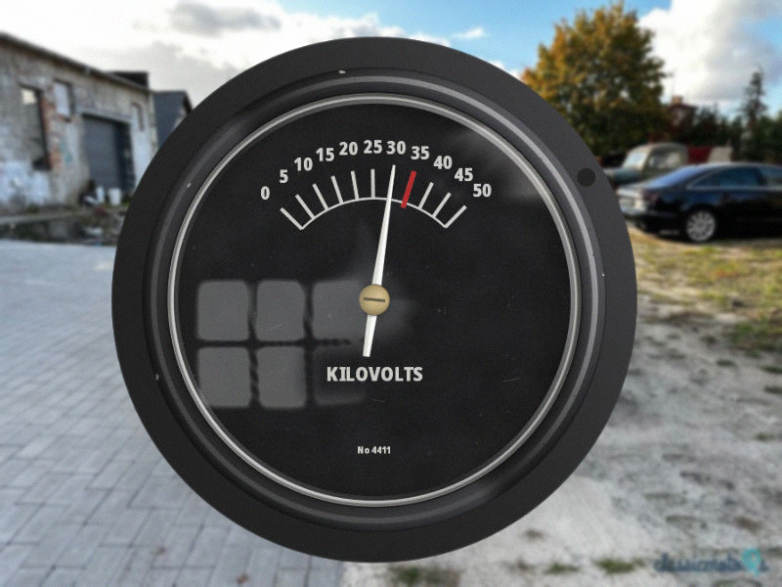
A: 30 kV
